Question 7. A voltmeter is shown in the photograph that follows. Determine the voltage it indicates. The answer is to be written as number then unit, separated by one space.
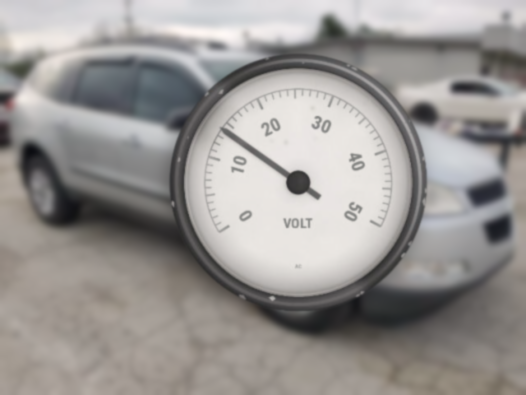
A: 14 V
